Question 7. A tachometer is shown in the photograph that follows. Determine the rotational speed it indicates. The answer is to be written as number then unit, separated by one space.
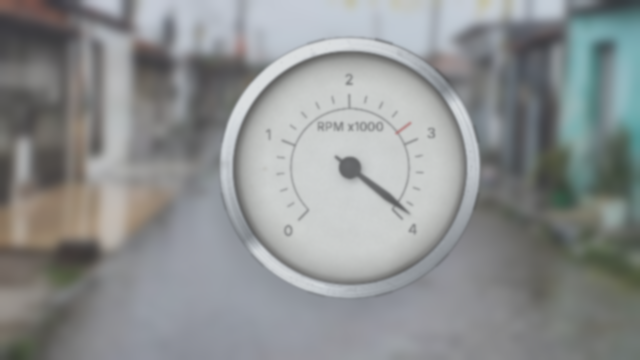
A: 3900 rpm
